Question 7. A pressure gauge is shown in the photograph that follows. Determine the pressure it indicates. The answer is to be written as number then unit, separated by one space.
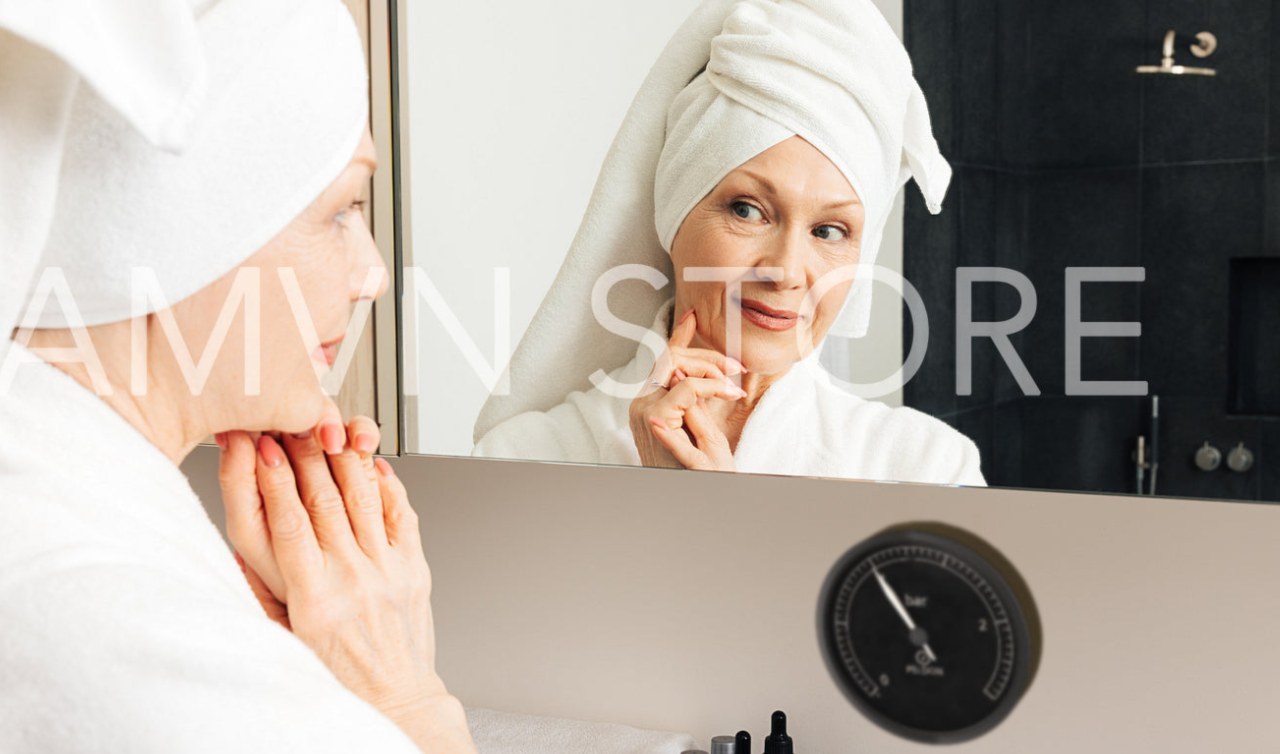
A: 1 bar
